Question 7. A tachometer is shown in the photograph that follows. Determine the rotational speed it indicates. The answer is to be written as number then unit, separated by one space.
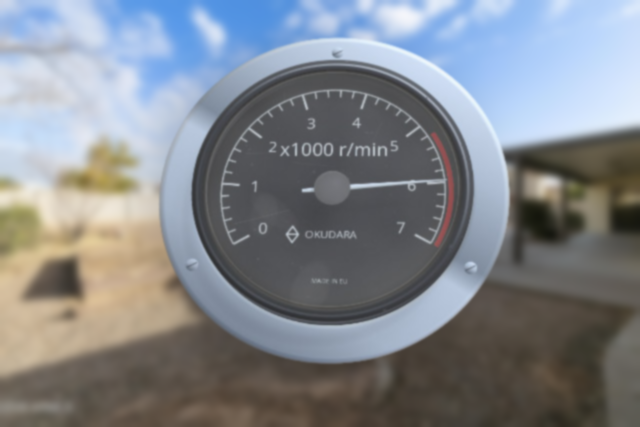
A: 6000 rpm
